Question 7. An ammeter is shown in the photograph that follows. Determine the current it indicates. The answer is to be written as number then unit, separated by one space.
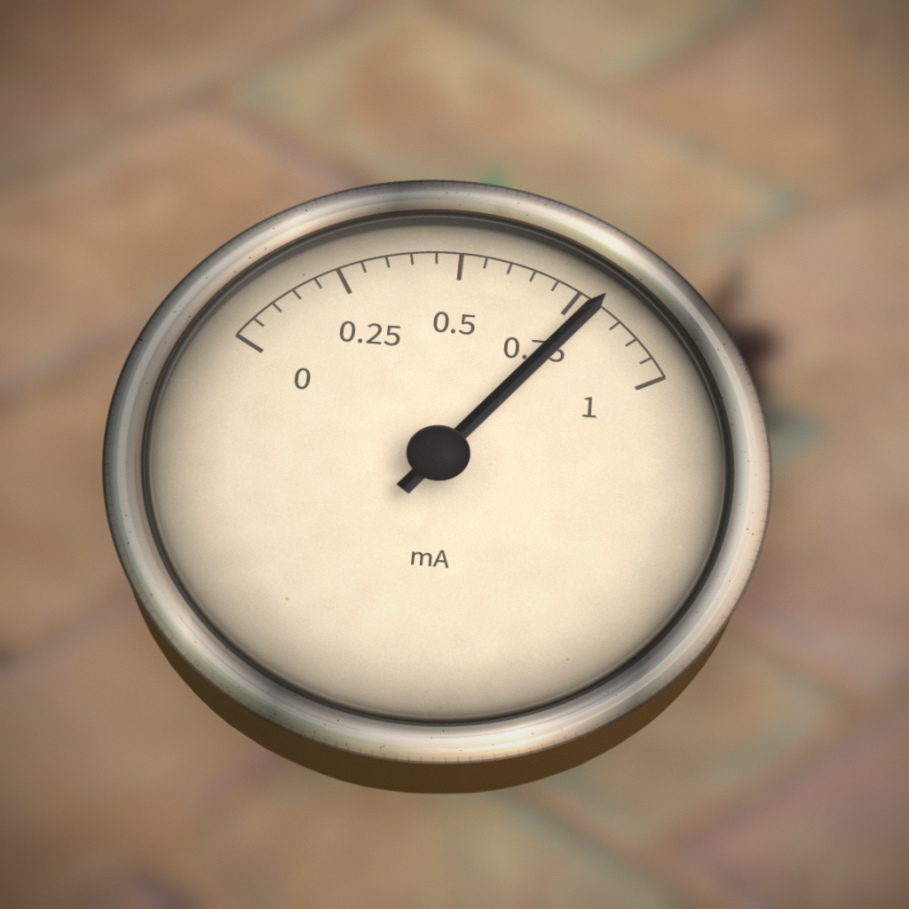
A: 0.8 mA
